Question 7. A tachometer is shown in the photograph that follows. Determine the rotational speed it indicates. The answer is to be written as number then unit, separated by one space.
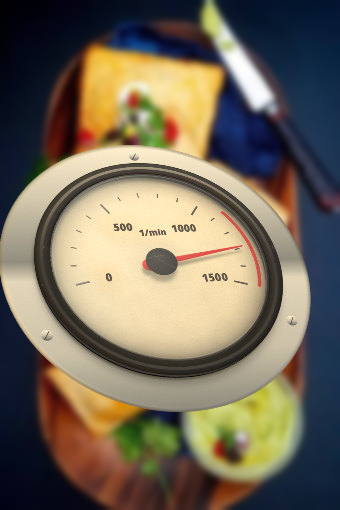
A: 1300 rpm
